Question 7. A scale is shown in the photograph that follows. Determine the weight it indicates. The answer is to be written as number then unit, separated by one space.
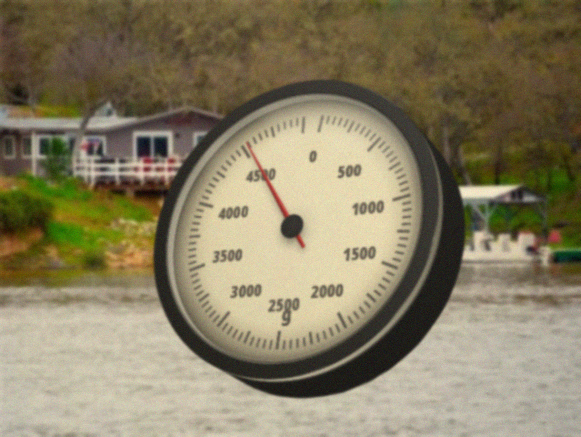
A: 4550 g
